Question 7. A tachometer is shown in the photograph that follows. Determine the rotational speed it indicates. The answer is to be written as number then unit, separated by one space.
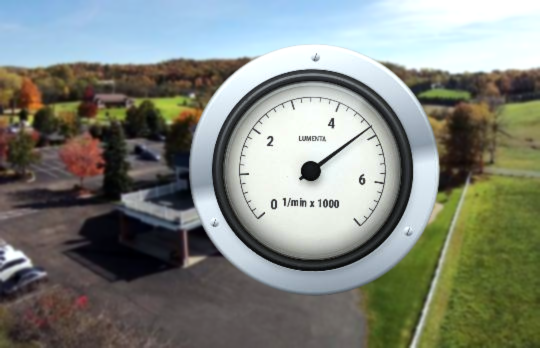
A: 4800 rpm
